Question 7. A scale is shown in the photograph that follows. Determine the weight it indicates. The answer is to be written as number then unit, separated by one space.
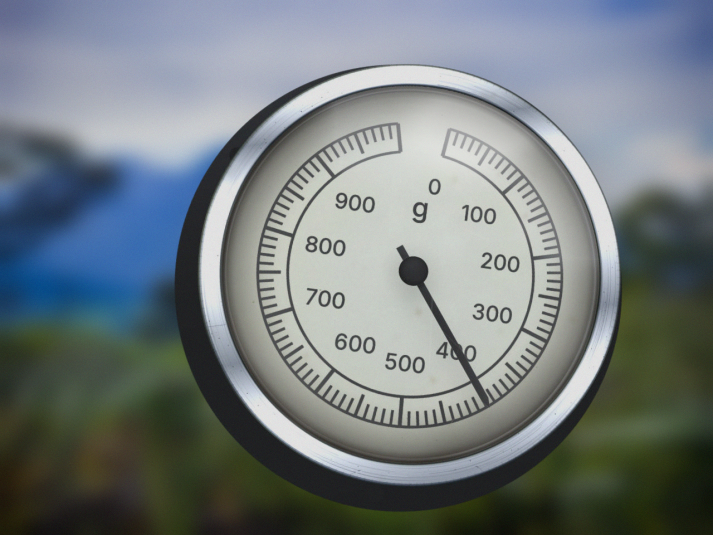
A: 400 g
